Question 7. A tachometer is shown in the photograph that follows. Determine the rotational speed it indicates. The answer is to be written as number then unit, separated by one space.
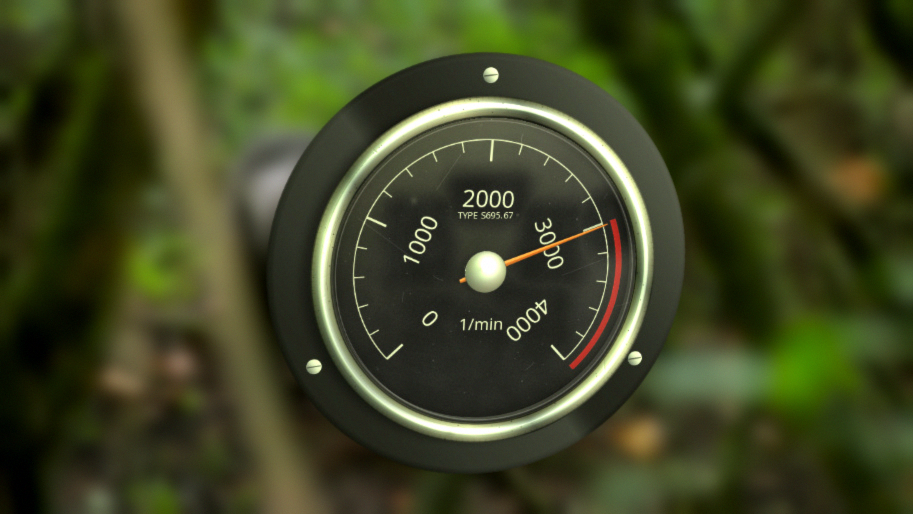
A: 3000 rpm
